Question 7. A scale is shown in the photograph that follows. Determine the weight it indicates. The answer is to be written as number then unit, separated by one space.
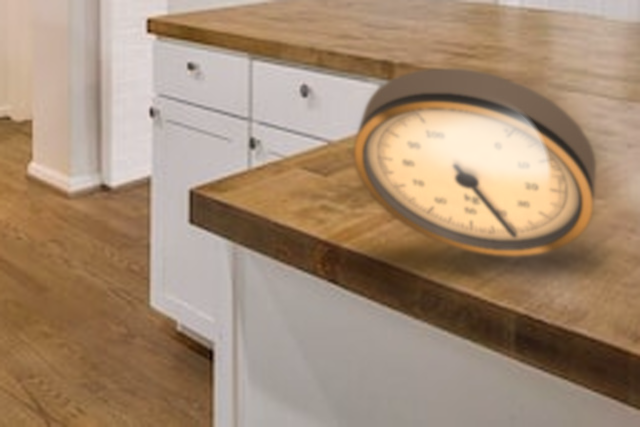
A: 40 kg
